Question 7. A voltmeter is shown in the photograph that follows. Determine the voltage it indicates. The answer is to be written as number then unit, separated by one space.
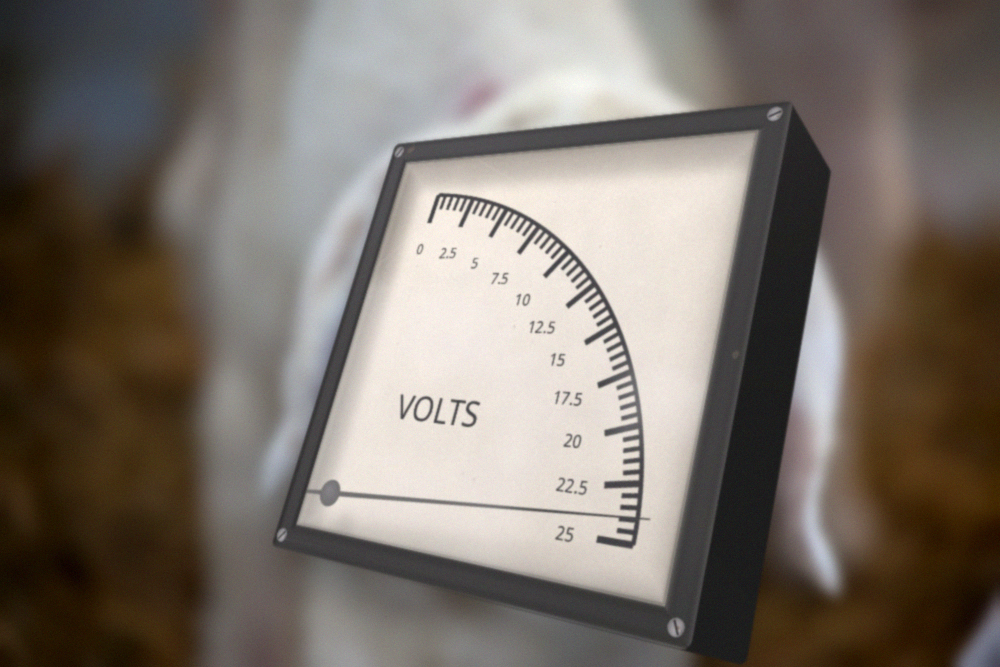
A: 24 V
